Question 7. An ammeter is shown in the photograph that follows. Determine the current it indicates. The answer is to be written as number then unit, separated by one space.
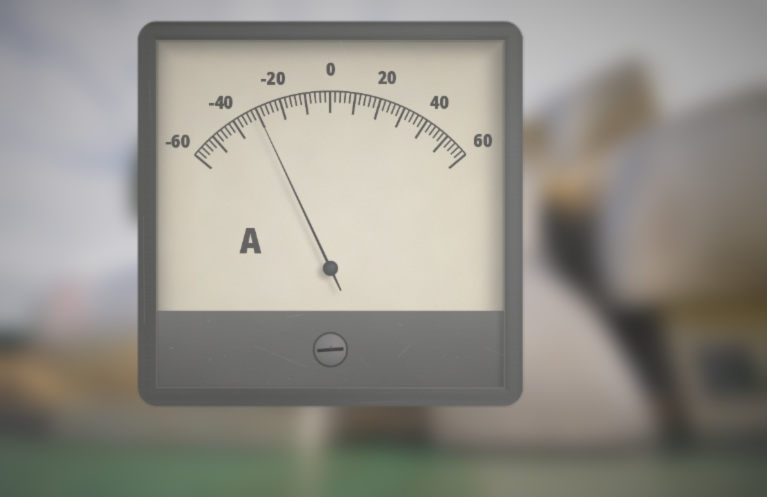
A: -30 A
